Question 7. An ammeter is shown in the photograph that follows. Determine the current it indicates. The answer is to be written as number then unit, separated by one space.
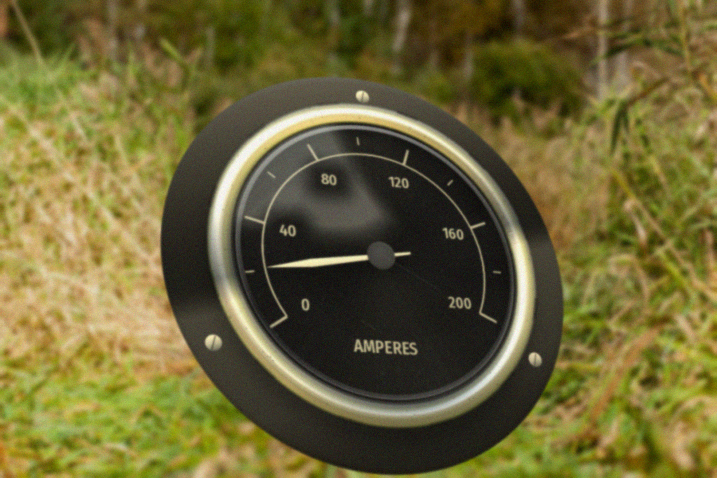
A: 20 A
